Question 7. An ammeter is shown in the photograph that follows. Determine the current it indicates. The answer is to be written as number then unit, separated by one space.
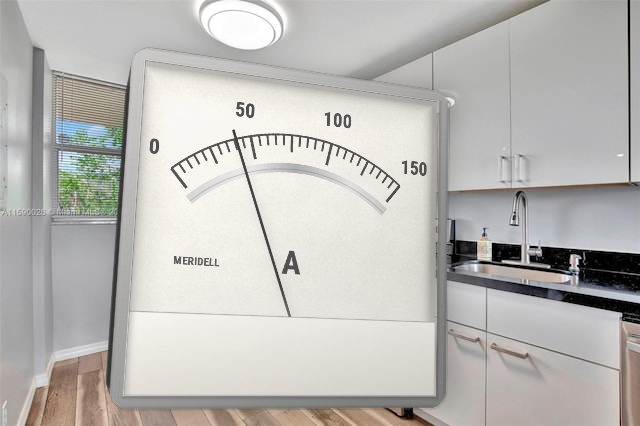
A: 40 A
